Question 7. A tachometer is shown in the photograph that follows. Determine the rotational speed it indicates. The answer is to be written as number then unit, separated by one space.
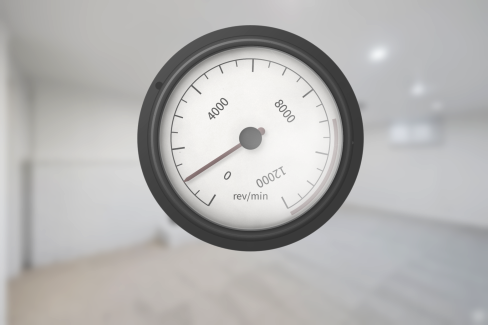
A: 1000 rpm
